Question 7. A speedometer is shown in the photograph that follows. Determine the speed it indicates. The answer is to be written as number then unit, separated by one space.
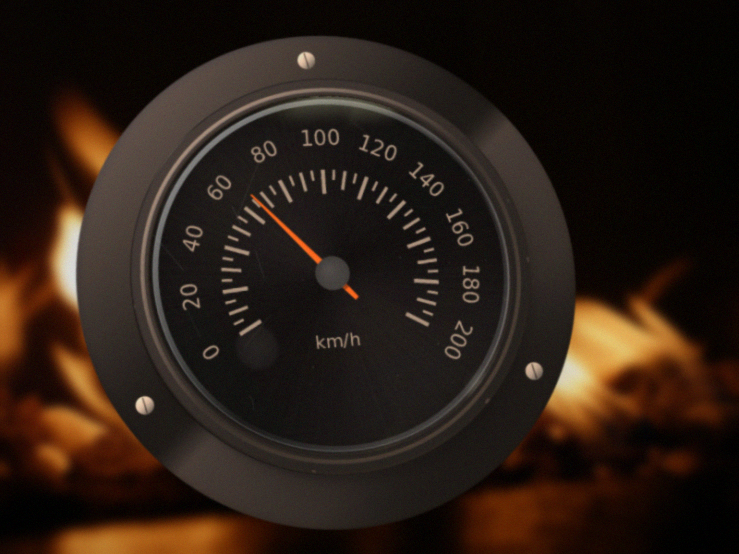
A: 65 km/h
